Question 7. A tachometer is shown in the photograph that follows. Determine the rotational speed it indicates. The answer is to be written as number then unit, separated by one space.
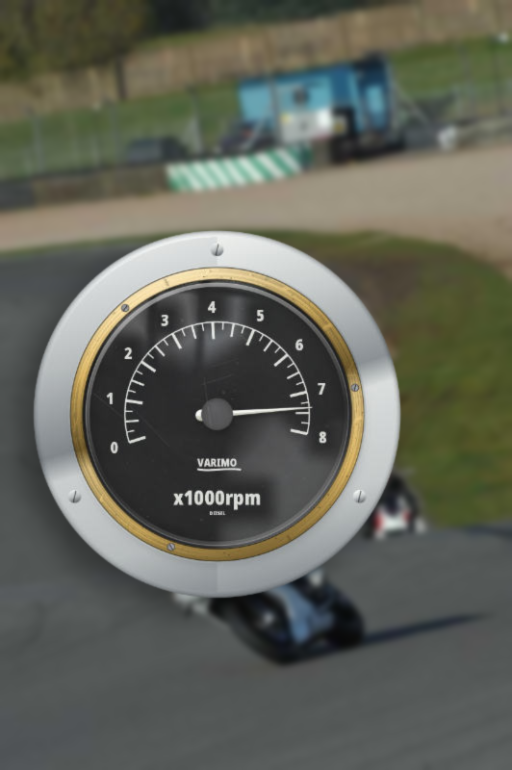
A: 7375 rpm
